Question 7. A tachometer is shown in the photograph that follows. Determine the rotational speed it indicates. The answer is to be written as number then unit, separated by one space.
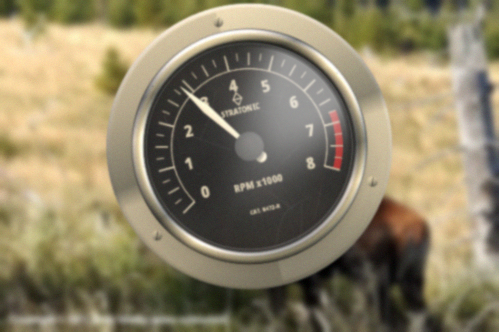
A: 2875 rpm
